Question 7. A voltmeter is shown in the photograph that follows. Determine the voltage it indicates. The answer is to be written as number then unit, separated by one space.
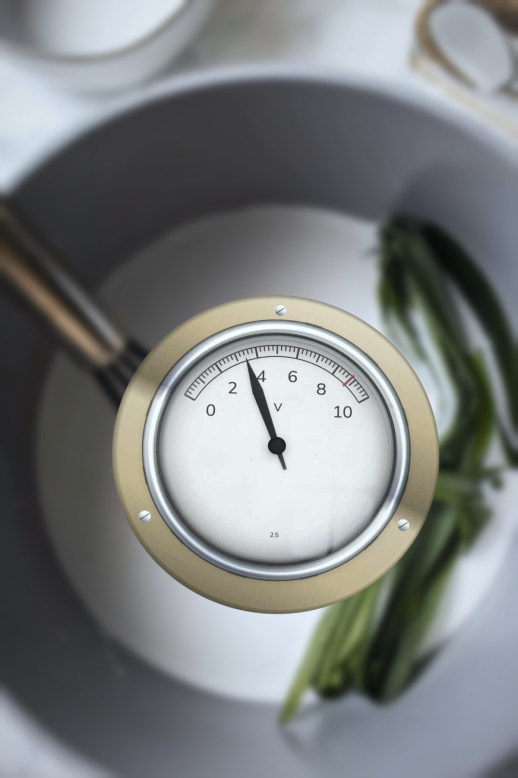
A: 3.4 V
